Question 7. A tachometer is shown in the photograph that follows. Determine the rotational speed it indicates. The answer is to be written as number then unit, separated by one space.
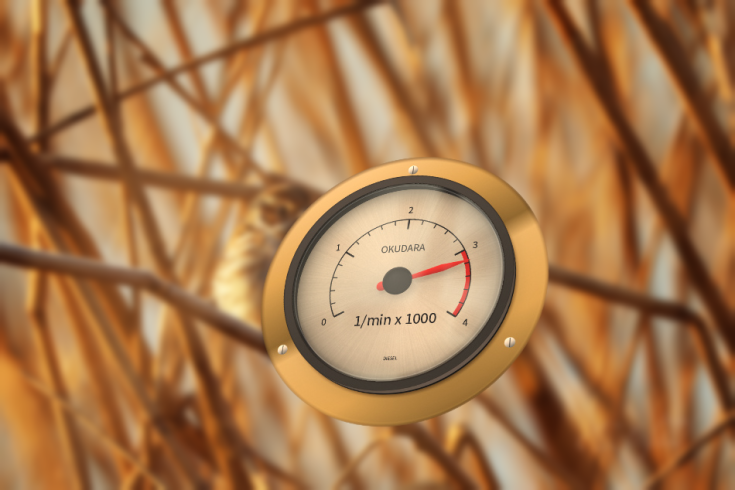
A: 3200 rpm
